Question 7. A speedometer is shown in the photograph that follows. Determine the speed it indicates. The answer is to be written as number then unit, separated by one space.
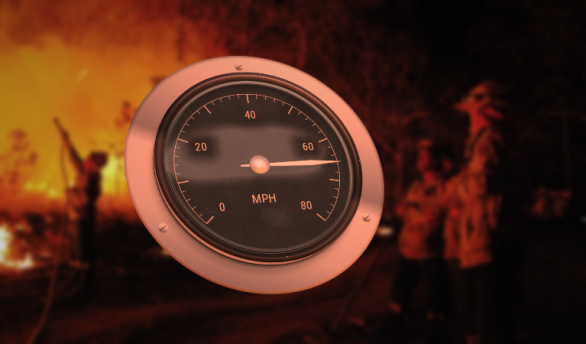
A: 66 mph
